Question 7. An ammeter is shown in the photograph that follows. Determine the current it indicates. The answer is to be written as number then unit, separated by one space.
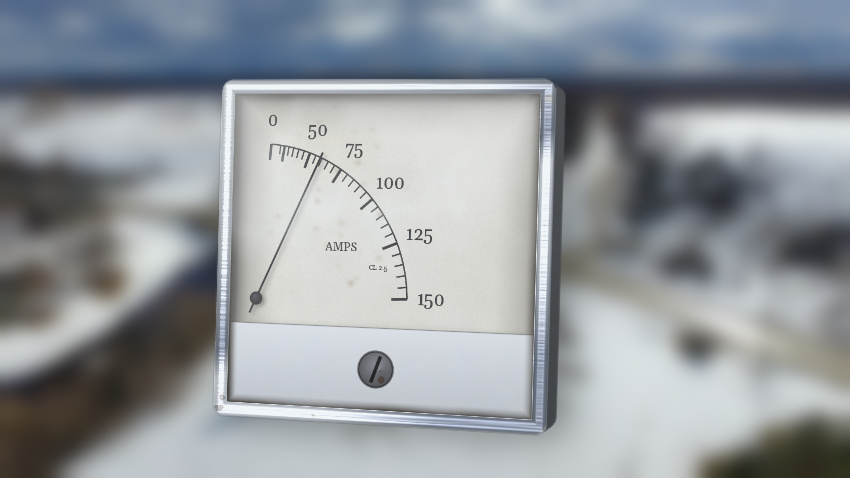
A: 60 A
